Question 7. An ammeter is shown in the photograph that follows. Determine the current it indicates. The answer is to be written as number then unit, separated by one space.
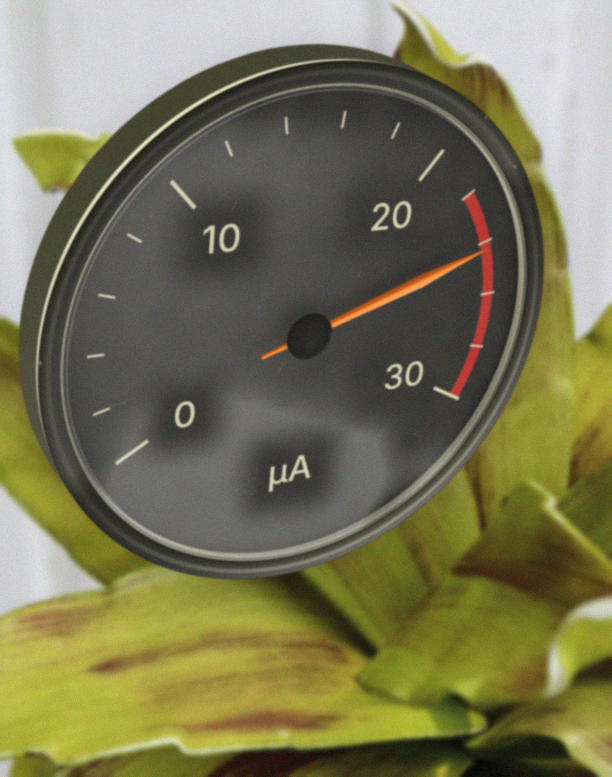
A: 24 µA
